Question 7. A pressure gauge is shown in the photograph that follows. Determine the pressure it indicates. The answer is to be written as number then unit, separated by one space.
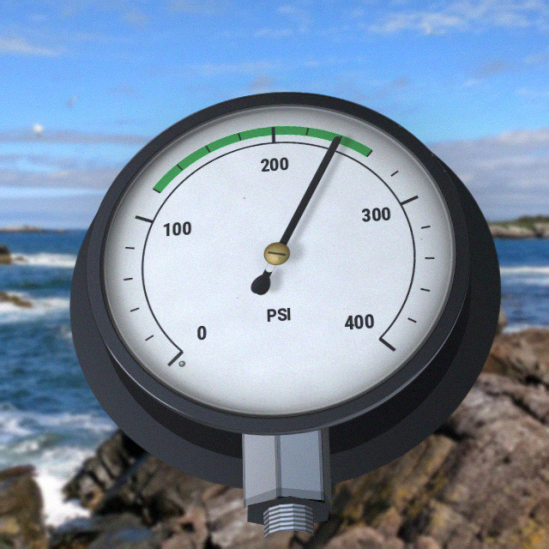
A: 240 psi
